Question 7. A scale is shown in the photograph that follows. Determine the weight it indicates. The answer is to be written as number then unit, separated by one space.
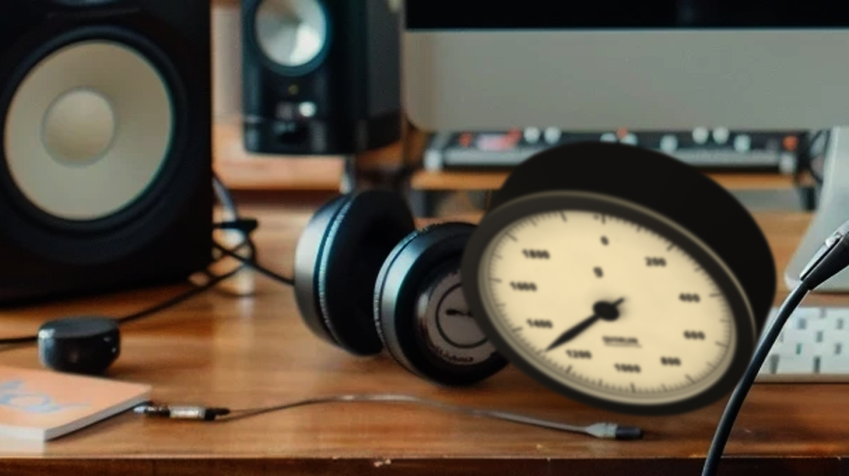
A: 1300 g
